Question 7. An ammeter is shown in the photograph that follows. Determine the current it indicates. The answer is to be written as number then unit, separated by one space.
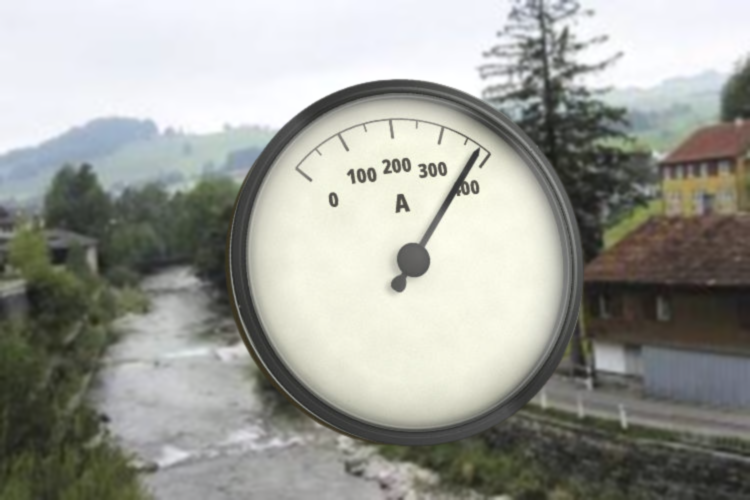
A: 375 A
